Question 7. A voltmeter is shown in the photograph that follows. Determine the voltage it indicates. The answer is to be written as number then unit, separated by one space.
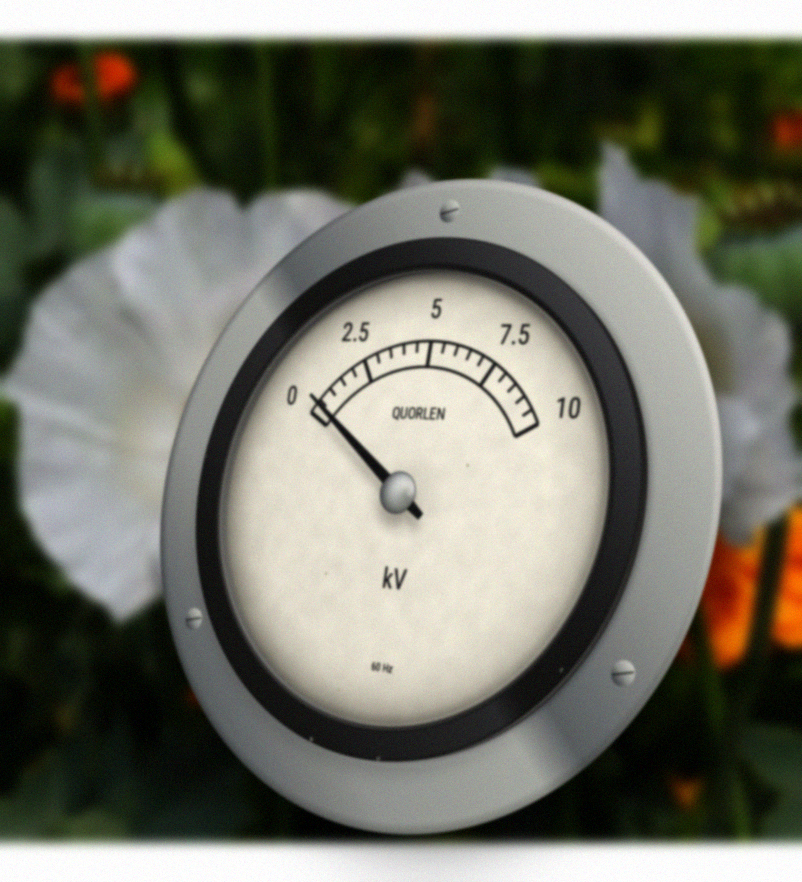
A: 0.5 kV
